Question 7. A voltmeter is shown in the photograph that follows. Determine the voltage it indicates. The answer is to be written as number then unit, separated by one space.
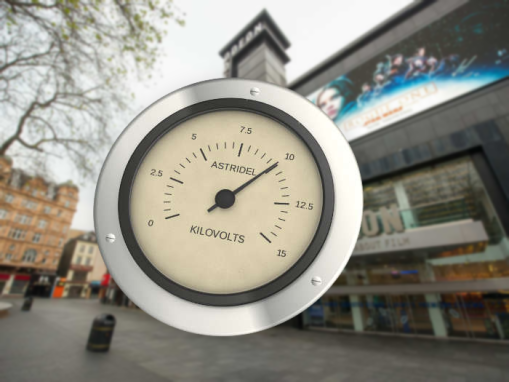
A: 10 kV
